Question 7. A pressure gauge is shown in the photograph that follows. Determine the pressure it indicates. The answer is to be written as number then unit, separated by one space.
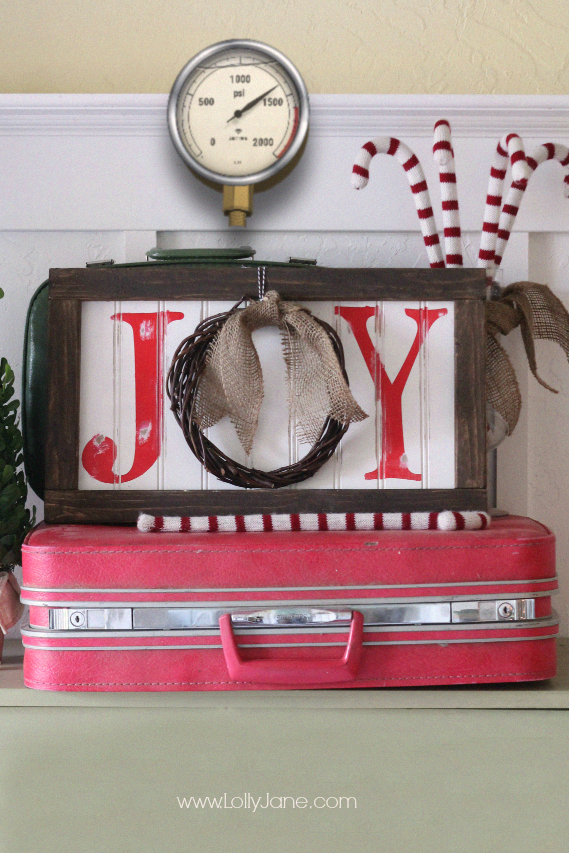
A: 1400 psi
